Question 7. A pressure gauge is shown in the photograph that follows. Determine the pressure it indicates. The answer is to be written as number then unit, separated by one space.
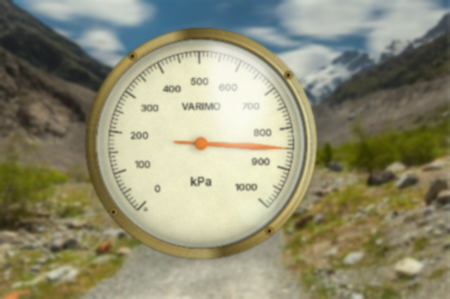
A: 850 kPa
